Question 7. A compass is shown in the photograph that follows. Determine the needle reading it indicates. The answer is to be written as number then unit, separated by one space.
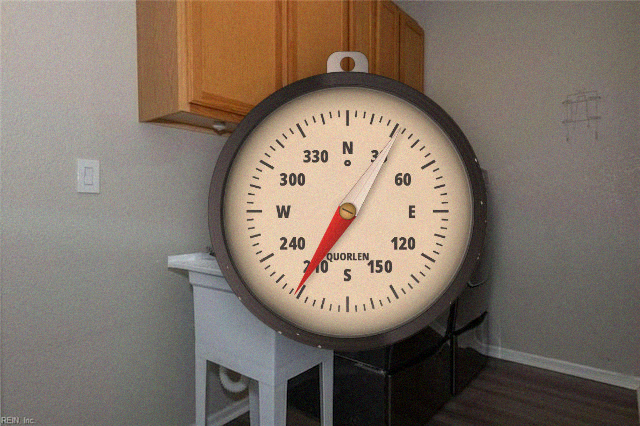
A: 212.5 °
